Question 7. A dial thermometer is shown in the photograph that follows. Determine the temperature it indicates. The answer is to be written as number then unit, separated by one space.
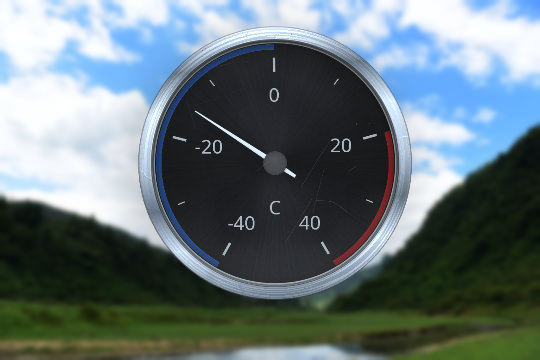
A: -15 °C
